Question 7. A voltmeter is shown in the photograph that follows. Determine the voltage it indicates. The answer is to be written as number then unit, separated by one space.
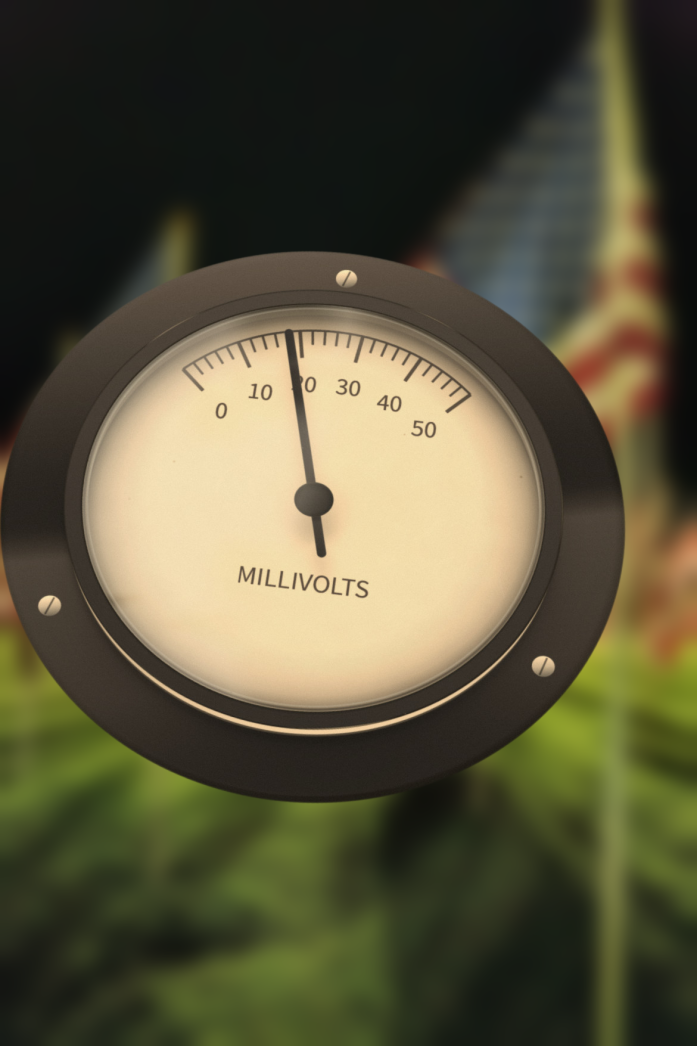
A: 18 mV
